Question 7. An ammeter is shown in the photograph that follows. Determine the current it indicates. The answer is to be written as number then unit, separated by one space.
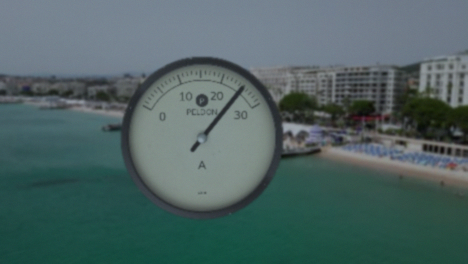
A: 25 A
